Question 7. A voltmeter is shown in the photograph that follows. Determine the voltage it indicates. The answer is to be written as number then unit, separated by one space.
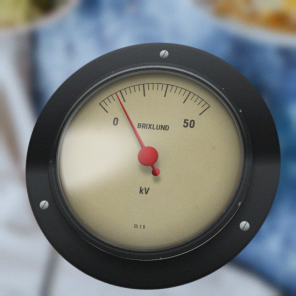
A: 8 kV
